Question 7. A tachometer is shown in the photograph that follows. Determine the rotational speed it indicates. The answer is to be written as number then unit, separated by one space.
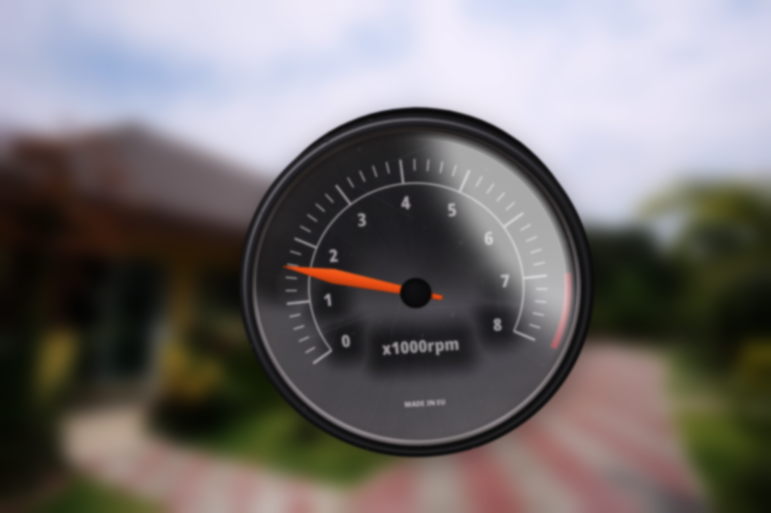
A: 1600 rpm
